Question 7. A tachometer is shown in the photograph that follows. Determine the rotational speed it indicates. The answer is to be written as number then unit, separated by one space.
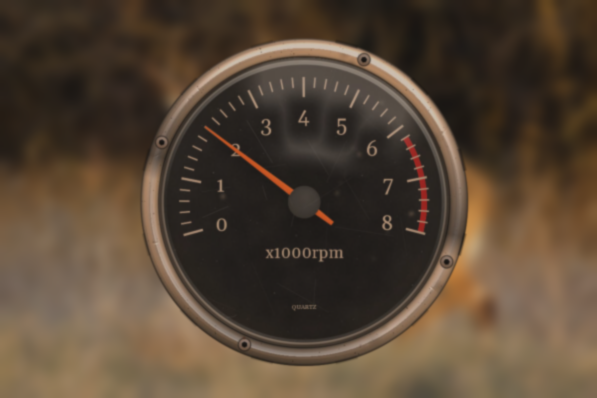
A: 2000 rpm
